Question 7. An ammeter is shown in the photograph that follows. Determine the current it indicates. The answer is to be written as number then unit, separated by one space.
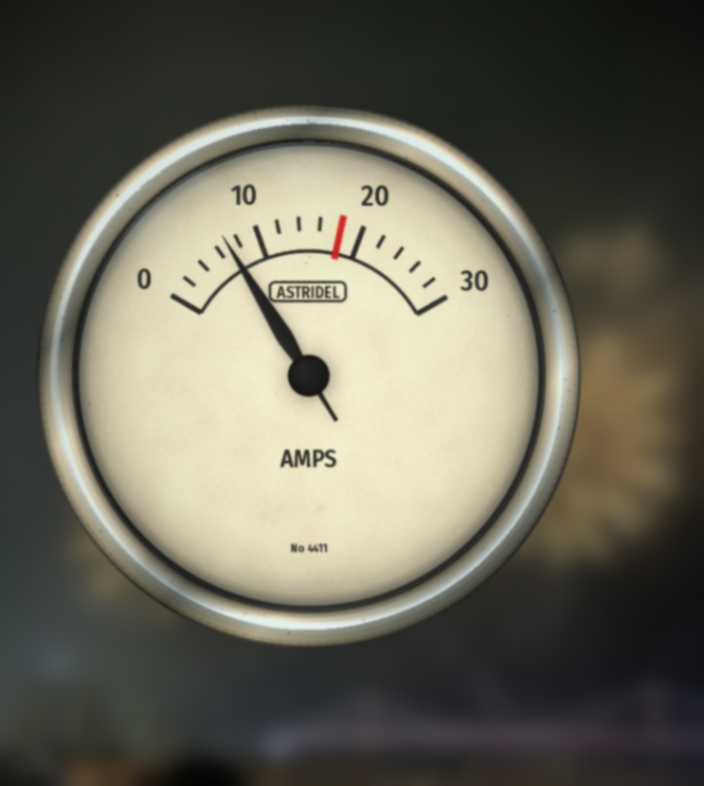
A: 7 A
